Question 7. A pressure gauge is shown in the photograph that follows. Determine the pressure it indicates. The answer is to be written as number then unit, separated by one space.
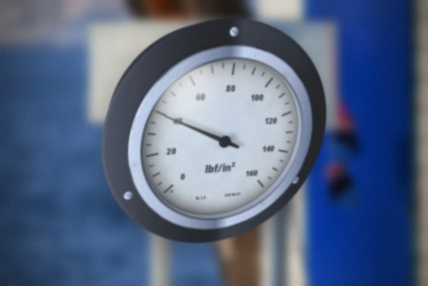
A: 40 psi
